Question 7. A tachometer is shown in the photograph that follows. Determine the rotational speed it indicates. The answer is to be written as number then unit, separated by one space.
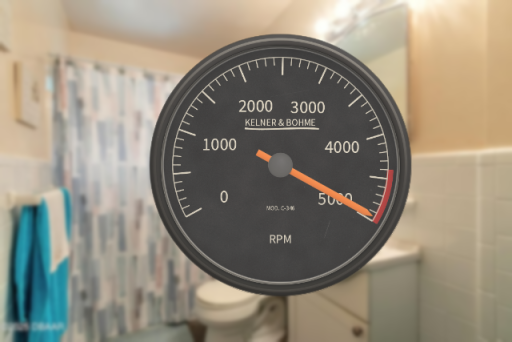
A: 4950 rpm
